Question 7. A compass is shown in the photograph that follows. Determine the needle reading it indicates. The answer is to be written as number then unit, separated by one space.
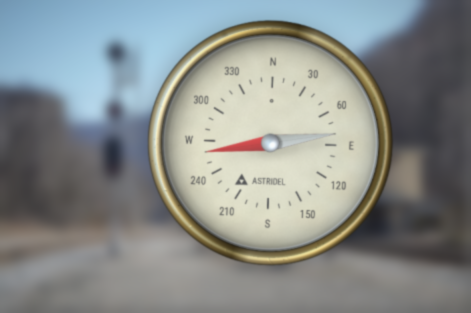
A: 260 °
